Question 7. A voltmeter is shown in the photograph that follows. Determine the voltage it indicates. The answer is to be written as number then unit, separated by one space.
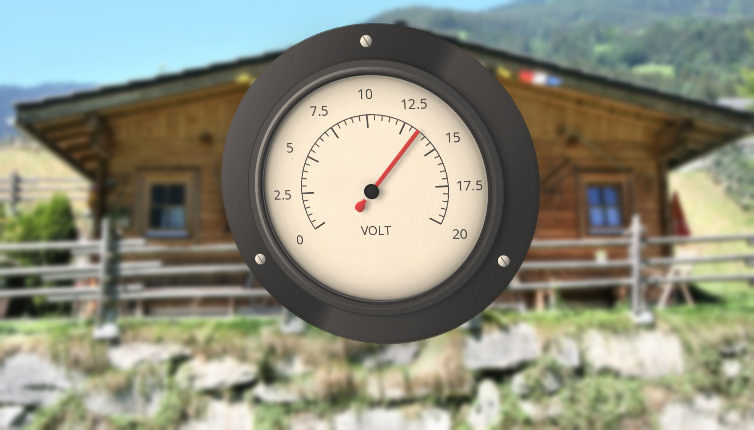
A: 13.5 V
